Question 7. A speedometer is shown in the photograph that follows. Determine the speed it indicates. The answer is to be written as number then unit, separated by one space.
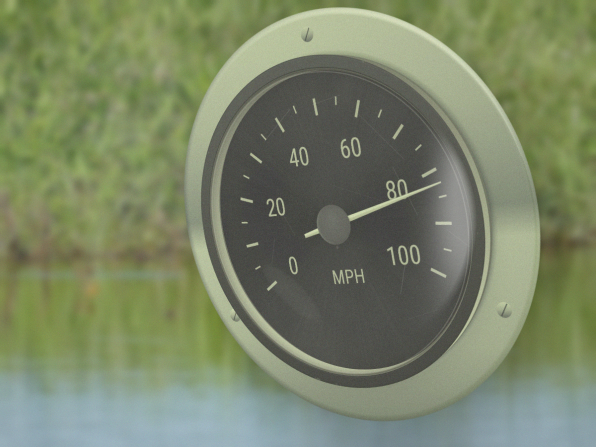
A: 82.5 mph
